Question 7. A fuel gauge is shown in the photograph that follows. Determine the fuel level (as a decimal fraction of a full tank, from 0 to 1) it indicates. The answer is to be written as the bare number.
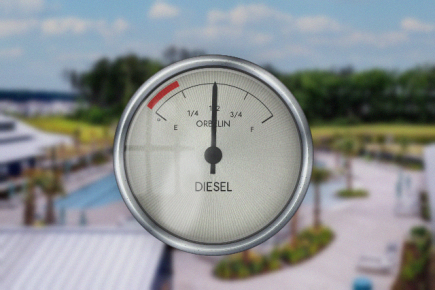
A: 0.5
